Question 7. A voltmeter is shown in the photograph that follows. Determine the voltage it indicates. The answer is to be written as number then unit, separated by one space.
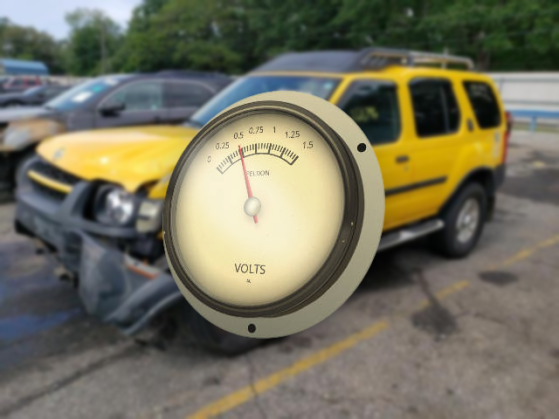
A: 0.5 V
